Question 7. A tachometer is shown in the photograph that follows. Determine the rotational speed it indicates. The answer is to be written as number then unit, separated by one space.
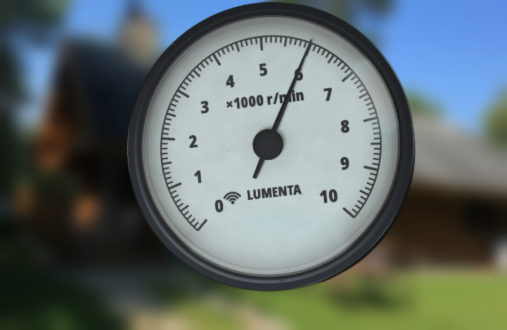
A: 6000 rpm
